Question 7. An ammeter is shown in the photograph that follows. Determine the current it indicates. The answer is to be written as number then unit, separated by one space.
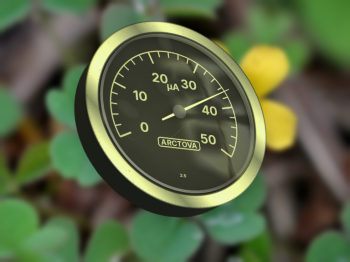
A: 37 µA
